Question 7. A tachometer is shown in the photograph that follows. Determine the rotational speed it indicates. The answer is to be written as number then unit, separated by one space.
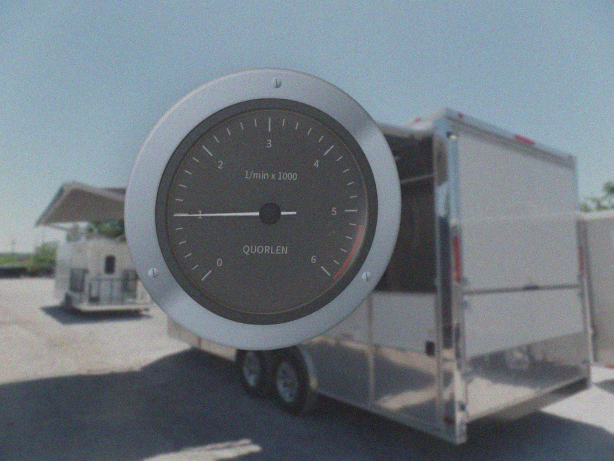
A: 1000 rpm
